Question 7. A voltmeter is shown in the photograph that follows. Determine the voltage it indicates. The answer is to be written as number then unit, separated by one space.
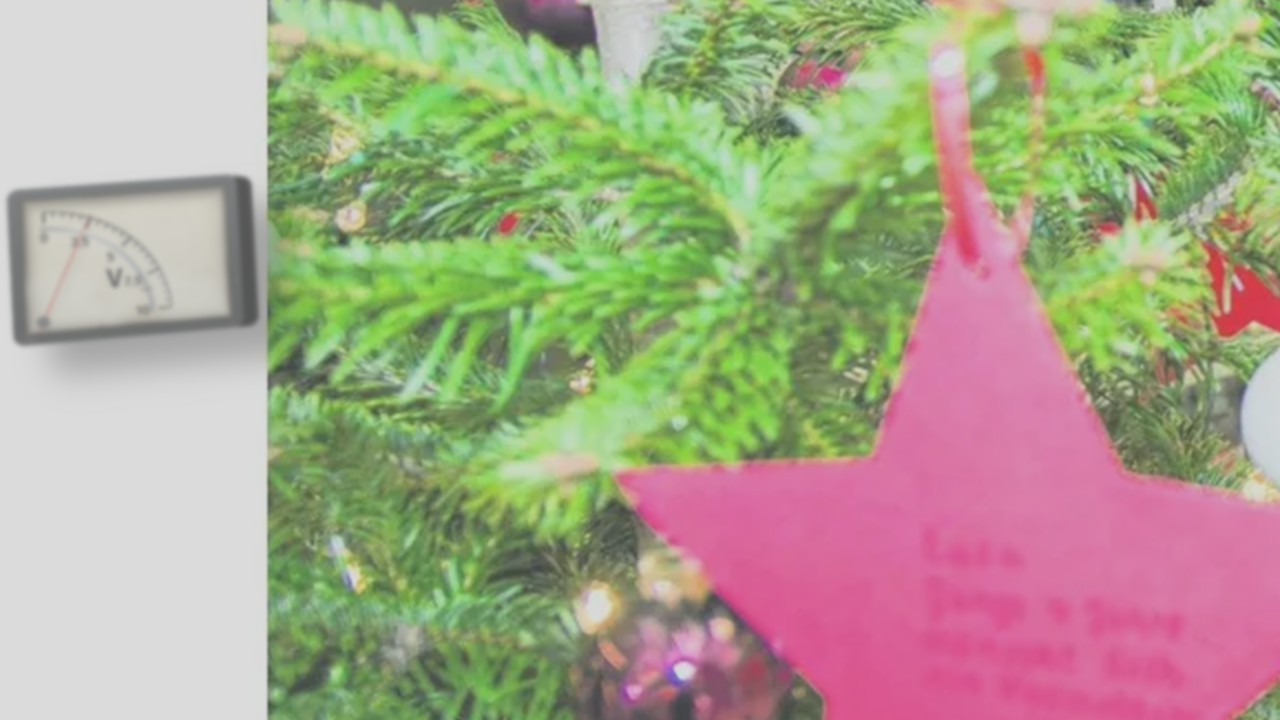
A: 2.5 V
